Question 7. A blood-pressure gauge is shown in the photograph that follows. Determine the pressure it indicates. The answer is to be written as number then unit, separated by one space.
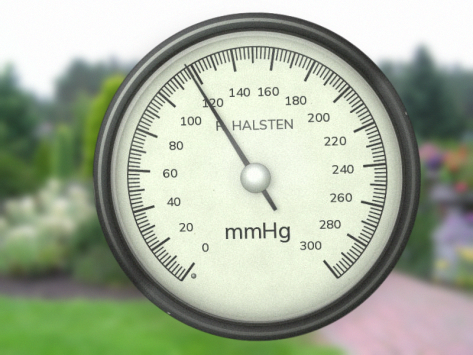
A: 118 mmHg
